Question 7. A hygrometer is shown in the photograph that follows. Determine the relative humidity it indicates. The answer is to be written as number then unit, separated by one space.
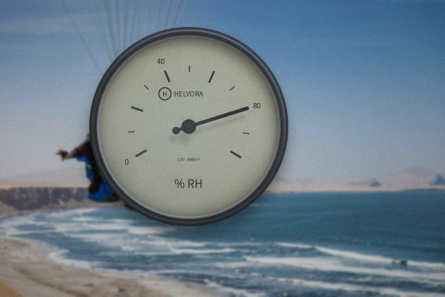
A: 80 %
